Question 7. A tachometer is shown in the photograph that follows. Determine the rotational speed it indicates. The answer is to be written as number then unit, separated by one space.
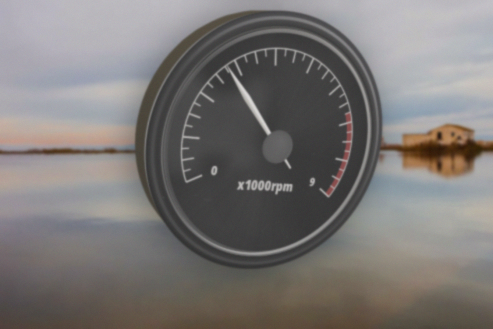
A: 2750 rpm
